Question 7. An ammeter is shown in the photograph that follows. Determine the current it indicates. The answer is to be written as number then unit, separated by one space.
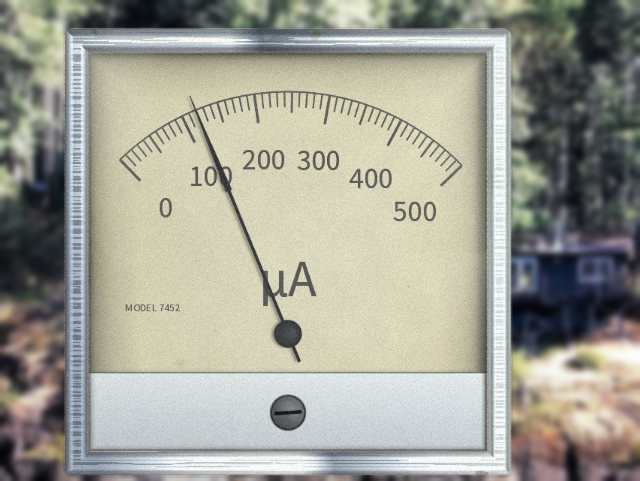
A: 120 µA
